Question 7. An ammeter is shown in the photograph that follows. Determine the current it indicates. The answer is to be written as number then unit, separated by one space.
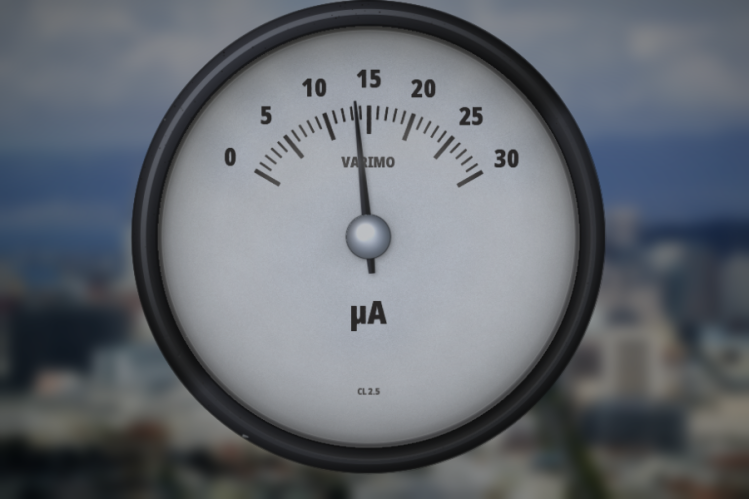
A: 13.5 µA
